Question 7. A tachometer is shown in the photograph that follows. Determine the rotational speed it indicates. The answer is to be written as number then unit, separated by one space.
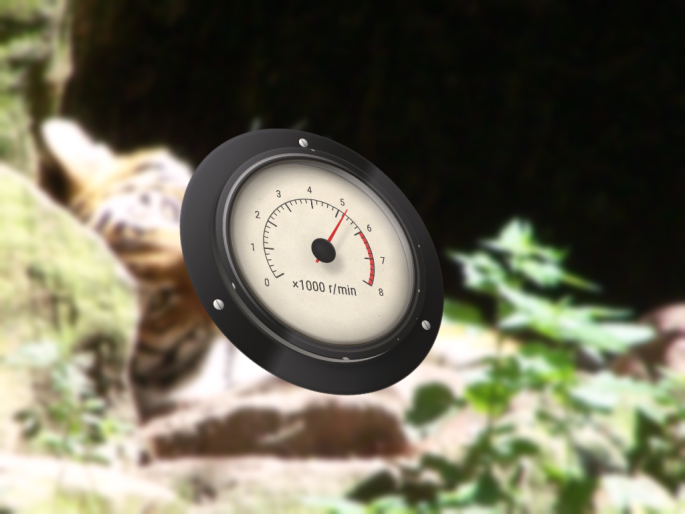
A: 5200 rpm
